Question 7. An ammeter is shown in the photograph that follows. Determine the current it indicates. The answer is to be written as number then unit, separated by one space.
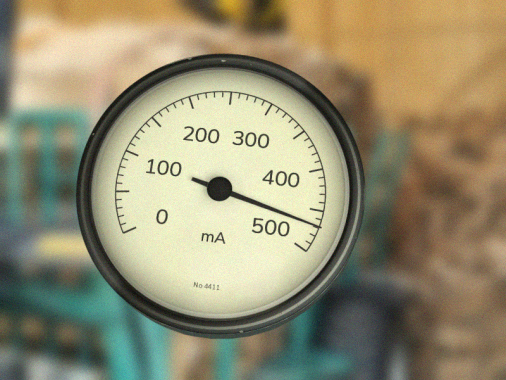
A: 470 mA
